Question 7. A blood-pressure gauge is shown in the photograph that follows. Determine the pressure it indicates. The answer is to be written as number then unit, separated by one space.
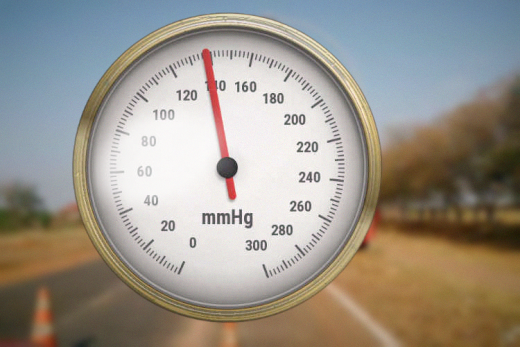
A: 138 mmHg
